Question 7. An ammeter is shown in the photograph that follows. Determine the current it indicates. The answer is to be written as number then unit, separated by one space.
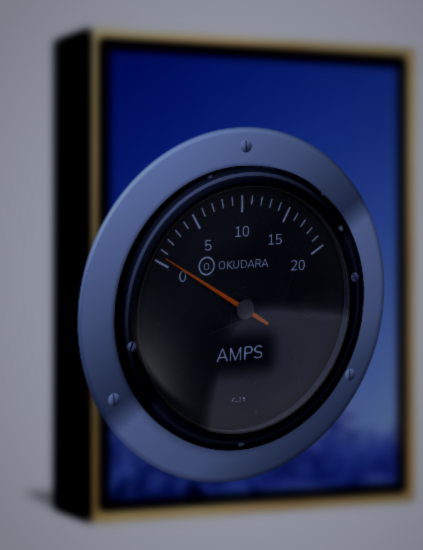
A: 0.5 A
